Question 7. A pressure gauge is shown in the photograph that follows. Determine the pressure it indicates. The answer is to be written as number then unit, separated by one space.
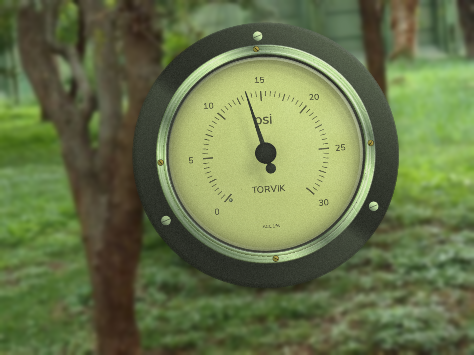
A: 13.5 psi
